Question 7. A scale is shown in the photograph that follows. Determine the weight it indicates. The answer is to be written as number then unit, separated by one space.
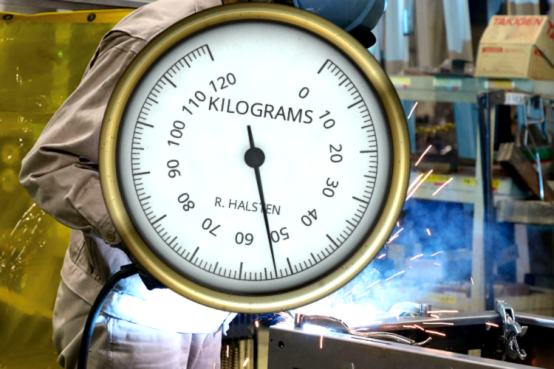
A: 53 kg
